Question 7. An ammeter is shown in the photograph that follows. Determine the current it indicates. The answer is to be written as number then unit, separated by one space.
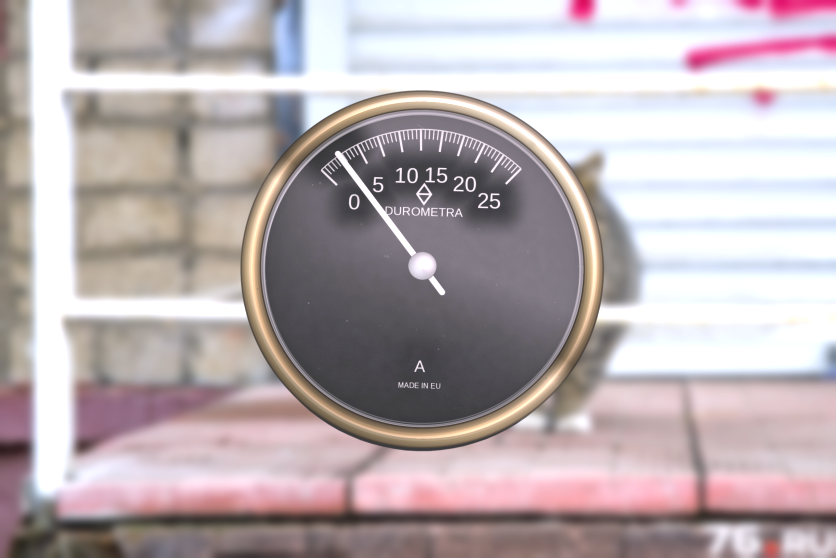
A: 2.5 A
